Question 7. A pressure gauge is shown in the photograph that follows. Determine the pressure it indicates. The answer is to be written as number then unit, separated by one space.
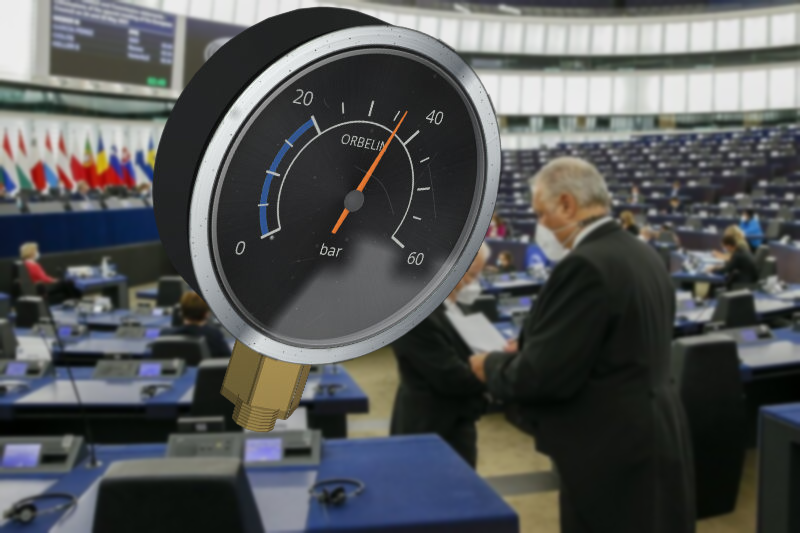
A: 35 bar
